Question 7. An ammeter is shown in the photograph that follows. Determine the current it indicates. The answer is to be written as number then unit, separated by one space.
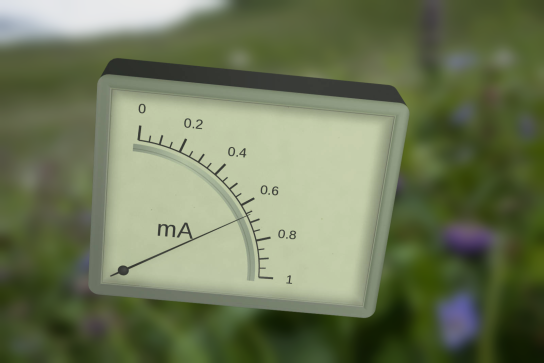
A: 0.65 mA
